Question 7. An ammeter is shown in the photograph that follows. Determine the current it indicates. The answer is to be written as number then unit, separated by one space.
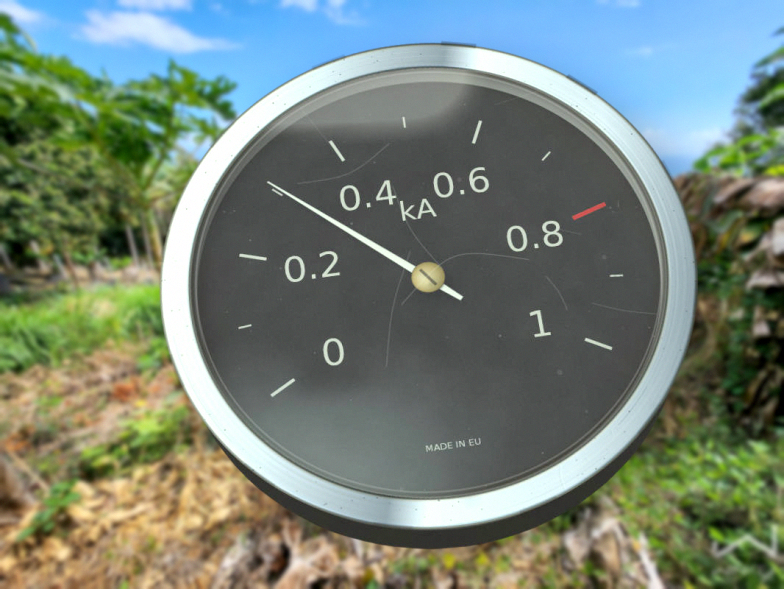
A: 0.3 kA
